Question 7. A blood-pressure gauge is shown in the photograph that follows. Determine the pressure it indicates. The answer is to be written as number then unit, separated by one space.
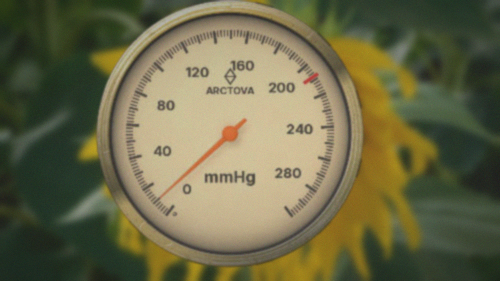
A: 10 mmHg
